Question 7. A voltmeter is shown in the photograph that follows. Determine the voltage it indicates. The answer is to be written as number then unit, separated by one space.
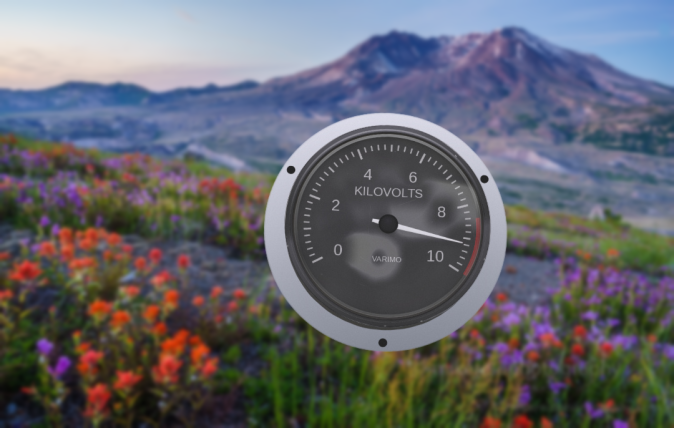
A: 9.2 kV
